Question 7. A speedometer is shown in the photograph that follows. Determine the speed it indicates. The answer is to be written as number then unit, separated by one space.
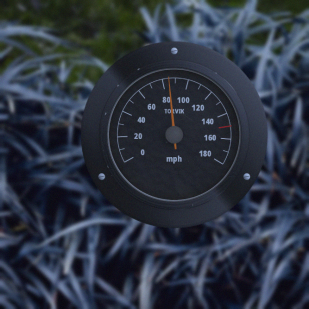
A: 85 mph
